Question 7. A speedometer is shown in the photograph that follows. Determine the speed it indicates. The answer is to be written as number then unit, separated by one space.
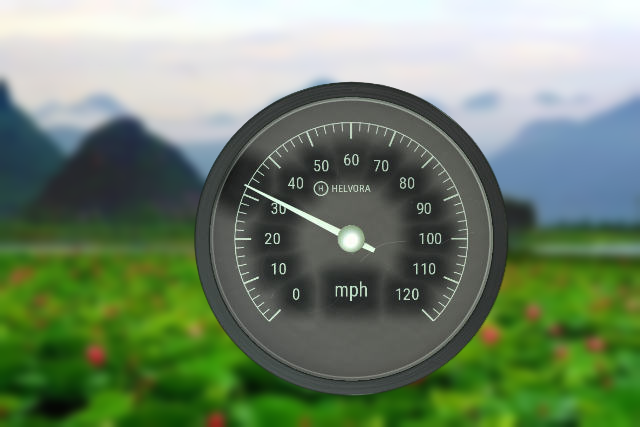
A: 32 mph
